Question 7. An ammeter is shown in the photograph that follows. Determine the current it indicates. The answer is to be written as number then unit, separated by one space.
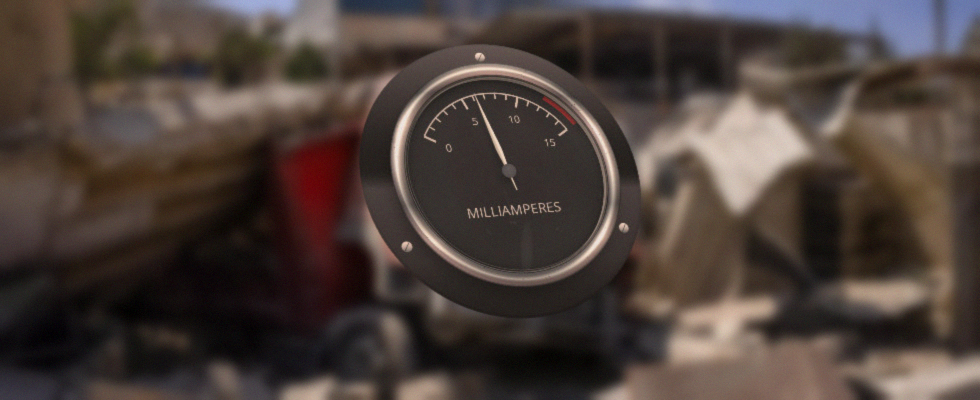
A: 6 mA
